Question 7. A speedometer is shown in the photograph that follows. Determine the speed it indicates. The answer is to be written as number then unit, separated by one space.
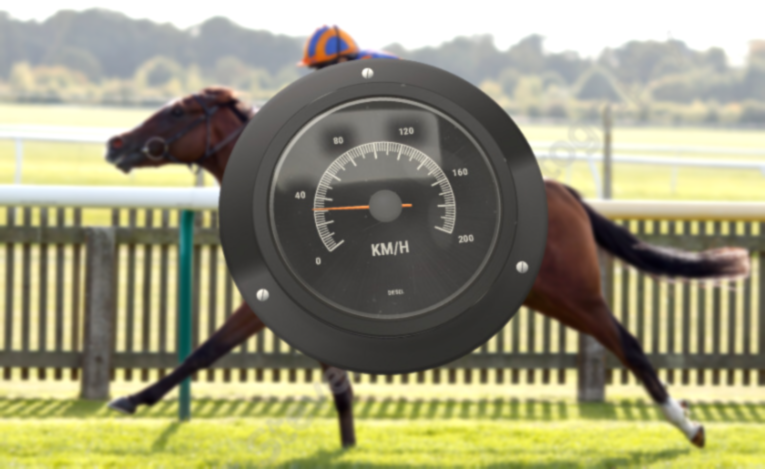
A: 30 km/h
